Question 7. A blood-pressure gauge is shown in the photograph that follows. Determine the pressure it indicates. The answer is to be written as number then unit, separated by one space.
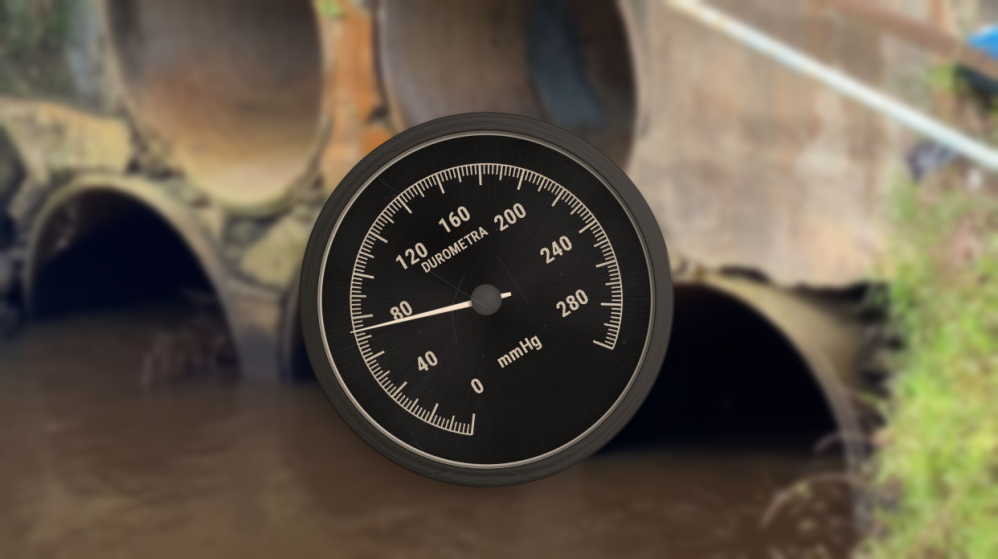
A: 74 mmHg
